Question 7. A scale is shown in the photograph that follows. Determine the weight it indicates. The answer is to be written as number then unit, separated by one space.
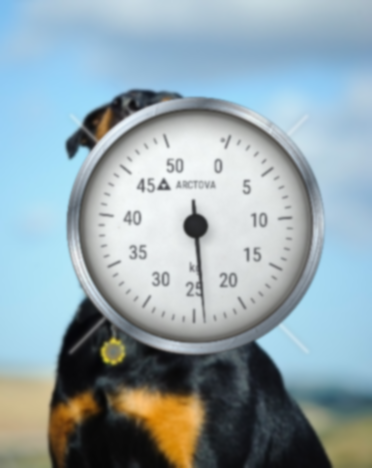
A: 24 kg
